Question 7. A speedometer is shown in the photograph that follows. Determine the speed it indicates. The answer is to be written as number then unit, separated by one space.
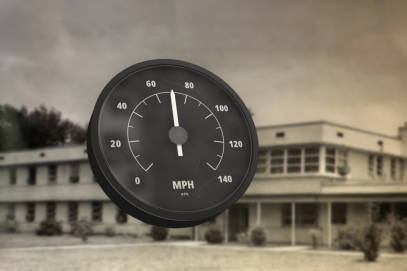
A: 70 mph
